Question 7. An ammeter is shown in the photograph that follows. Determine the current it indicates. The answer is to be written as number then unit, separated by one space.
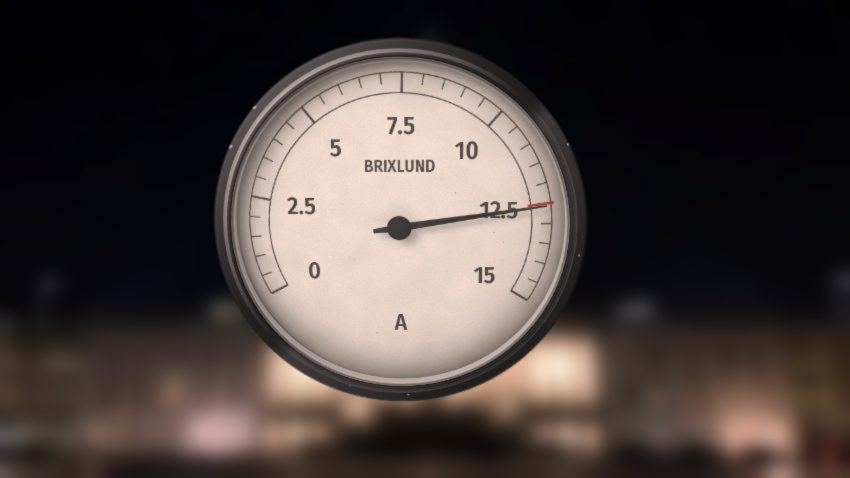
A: 12.5 A
